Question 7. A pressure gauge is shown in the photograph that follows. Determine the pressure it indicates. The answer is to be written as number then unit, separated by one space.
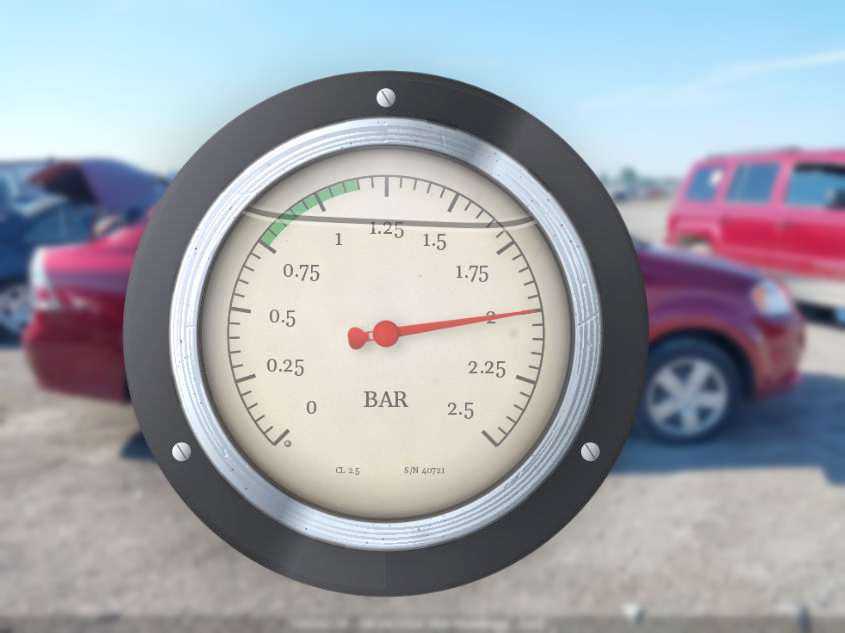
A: 2 bar
